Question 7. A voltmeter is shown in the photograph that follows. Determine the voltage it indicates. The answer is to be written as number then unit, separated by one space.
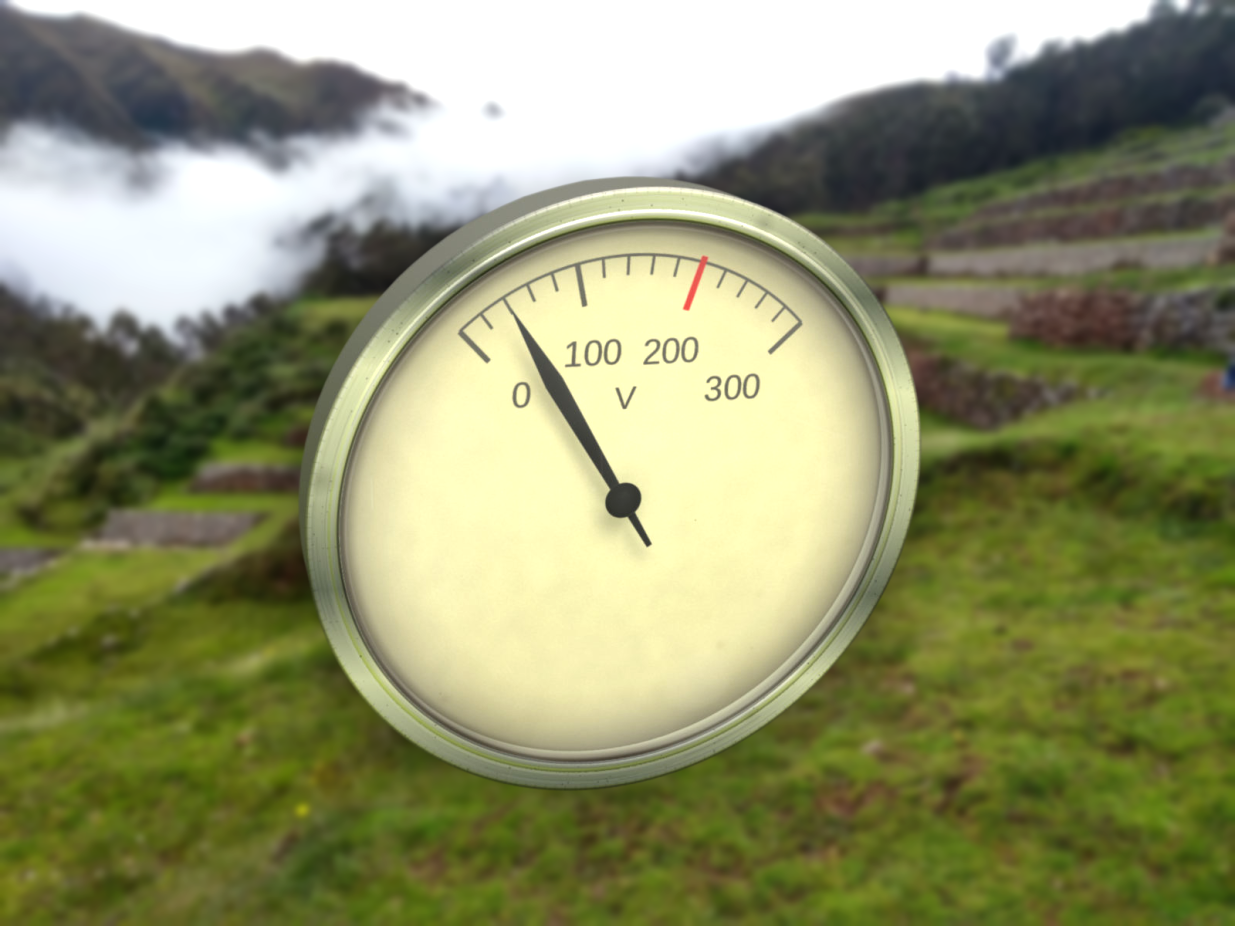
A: 40 V
